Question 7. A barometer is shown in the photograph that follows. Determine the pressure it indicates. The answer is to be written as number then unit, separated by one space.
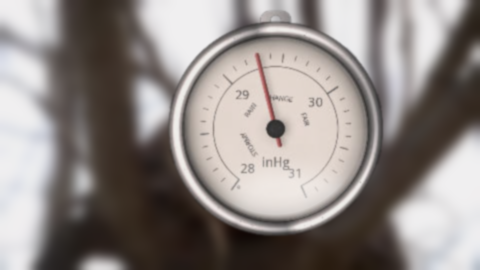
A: 29.3 inHg
